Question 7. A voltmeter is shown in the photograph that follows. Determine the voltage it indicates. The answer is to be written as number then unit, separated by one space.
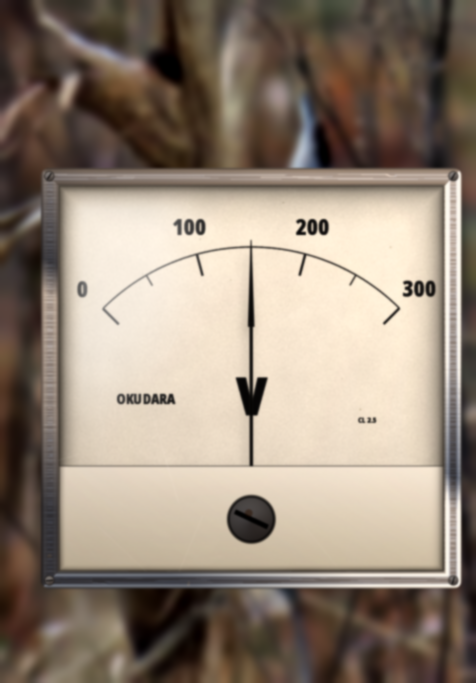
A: 150 V
